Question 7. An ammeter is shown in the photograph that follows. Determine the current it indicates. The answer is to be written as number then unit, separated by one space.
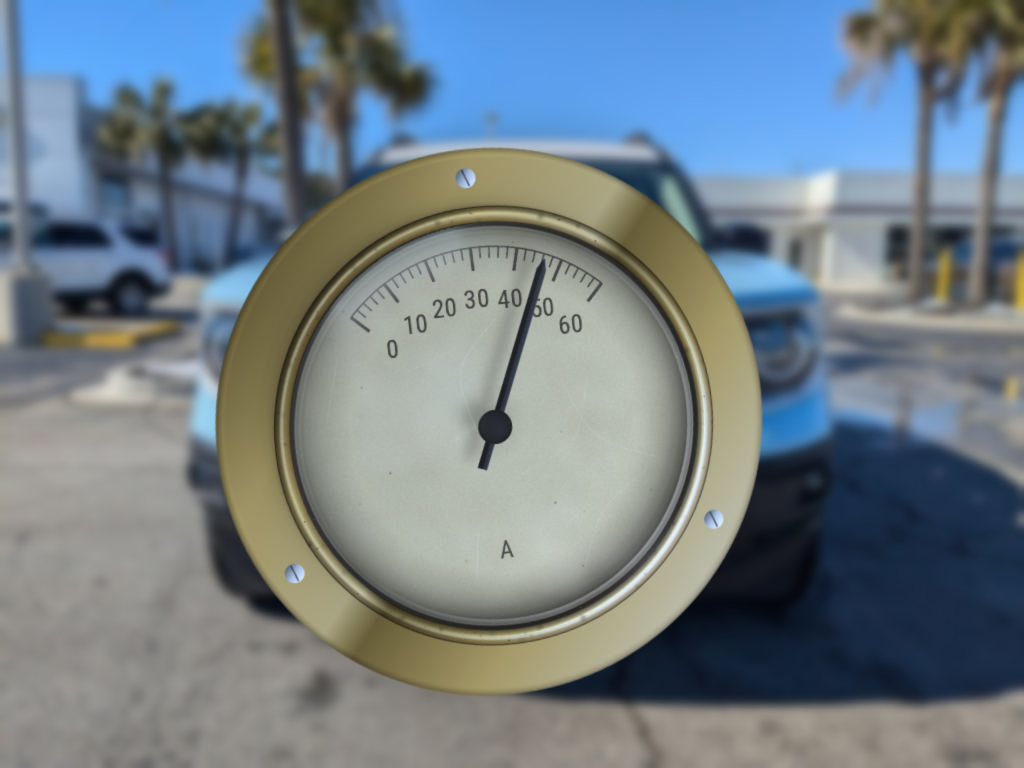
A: 46 A
